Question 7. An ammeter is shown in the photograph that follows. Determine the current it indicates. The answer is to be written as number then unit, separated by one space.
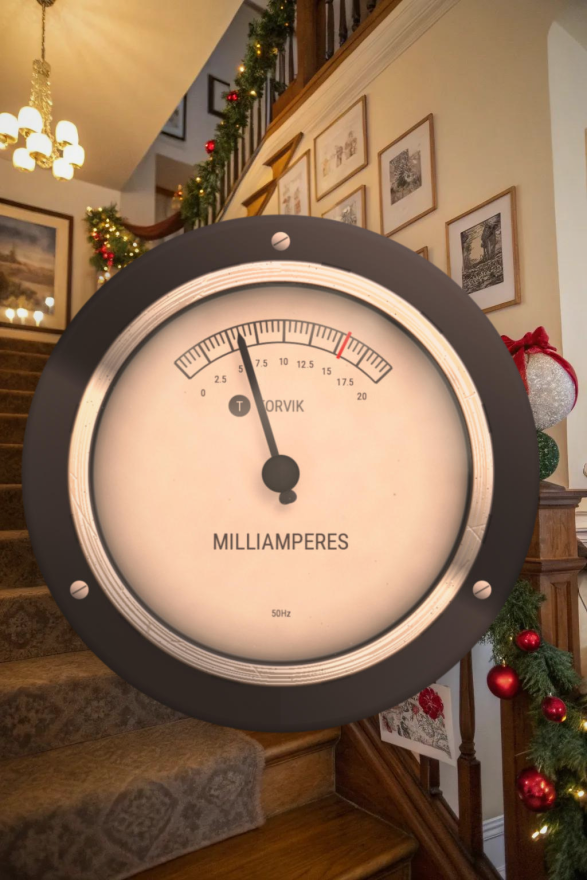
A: 6 mA
